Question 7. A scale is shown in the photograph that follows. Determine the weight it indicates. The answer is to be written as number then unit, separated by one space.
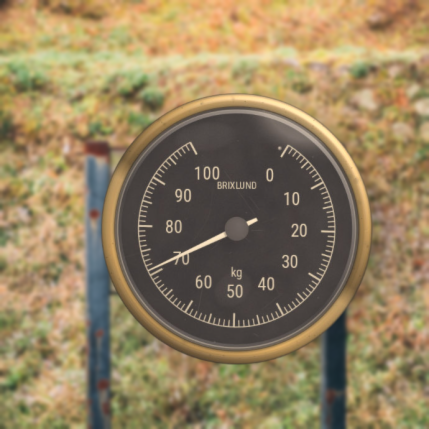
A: 71 kg
